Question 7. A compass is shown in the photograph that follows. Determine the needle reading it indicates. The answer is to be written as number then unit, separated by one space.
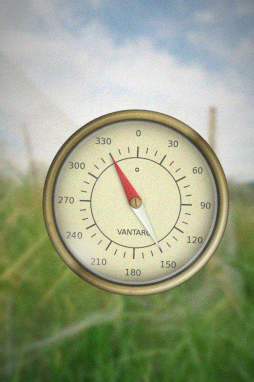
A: 330 °
